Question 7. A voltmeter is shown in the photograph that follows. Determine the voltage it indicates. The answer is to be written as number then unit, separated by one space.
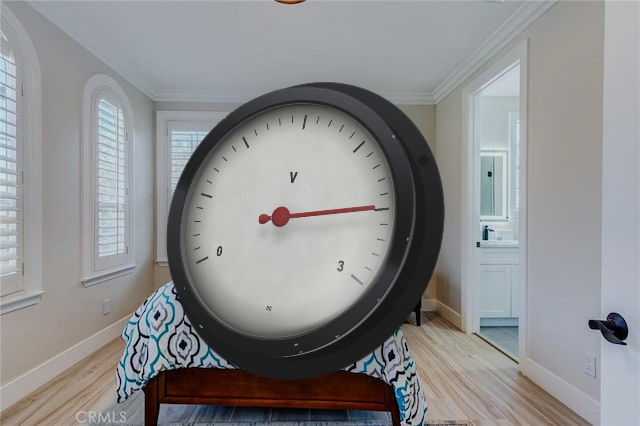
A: 2.5 V
